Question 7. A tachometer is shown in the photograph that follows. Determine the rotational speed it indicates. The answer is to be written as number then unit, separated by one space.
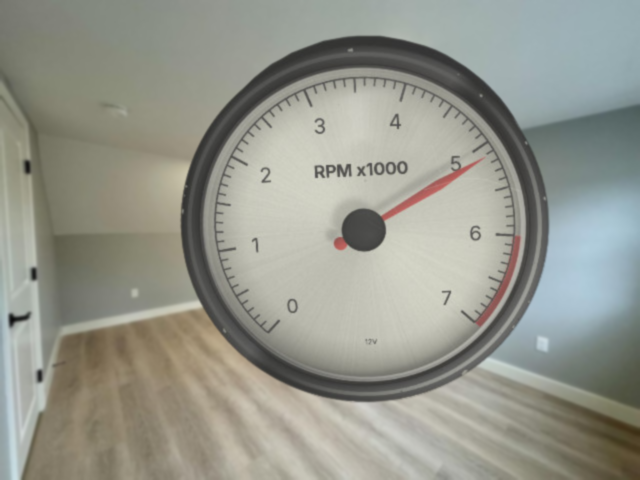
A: 5100 rpm
